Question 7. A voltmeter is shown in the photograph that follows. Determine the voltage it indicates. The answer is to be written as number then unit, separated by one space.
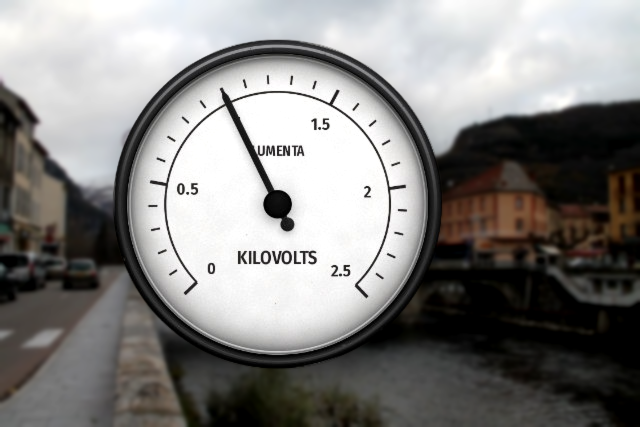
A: 1 kV
